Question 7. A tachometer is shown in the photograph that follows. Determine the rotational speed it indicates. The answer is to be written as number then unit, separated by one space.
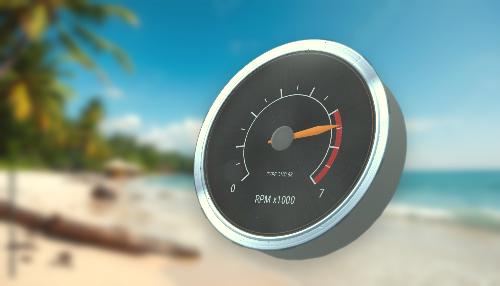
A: 5500 rpm
